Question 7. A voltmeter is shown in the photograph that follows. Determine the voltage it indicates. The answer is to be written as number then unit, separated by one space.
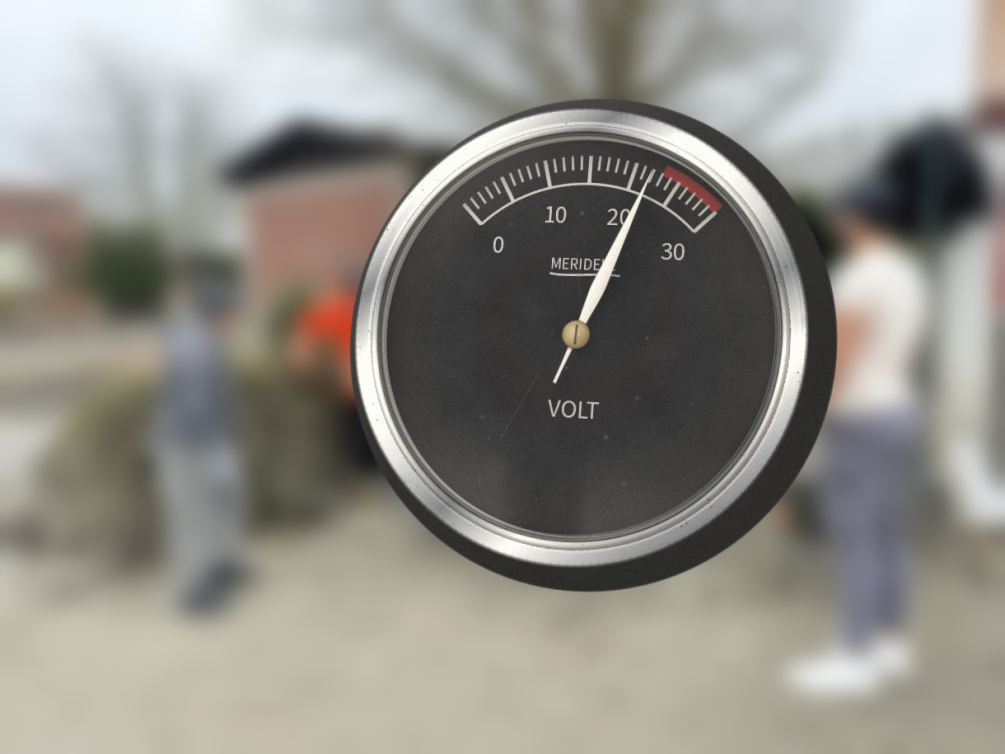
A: 22 V
